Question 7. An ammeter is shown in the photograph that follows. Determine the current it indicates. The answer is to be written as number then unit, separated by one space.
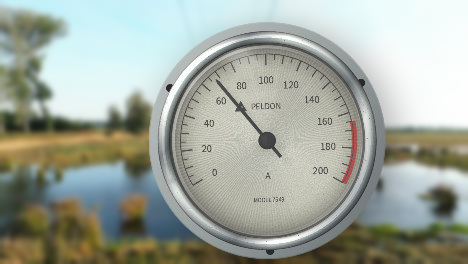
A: 67.5 A
